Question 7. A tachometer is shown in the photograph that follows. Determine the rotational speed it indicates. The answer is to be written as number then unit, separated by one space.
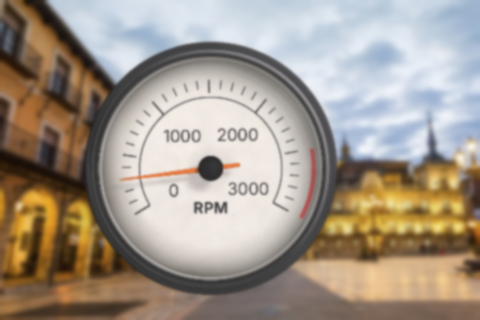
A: 300 rpm
